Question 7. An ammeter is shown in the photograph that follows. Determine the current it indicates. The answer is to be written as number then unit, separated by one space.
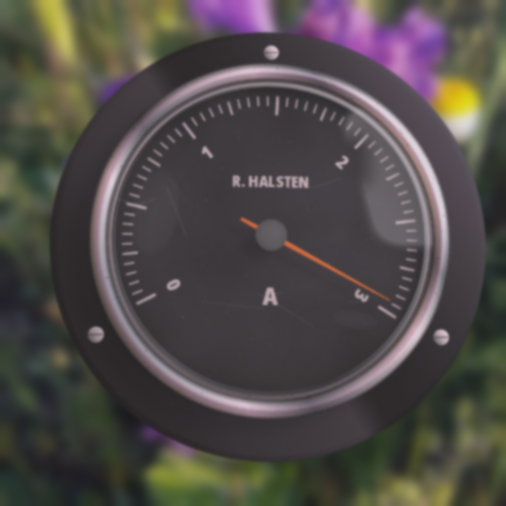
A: 2.95 A
